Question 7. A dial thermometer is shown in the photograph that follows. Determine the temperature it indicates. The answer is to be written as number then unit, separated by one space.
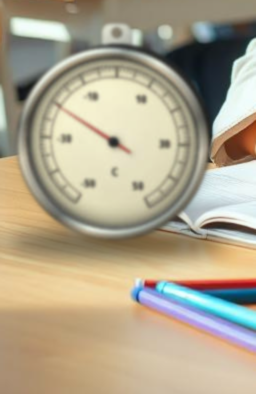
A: -20 °C
